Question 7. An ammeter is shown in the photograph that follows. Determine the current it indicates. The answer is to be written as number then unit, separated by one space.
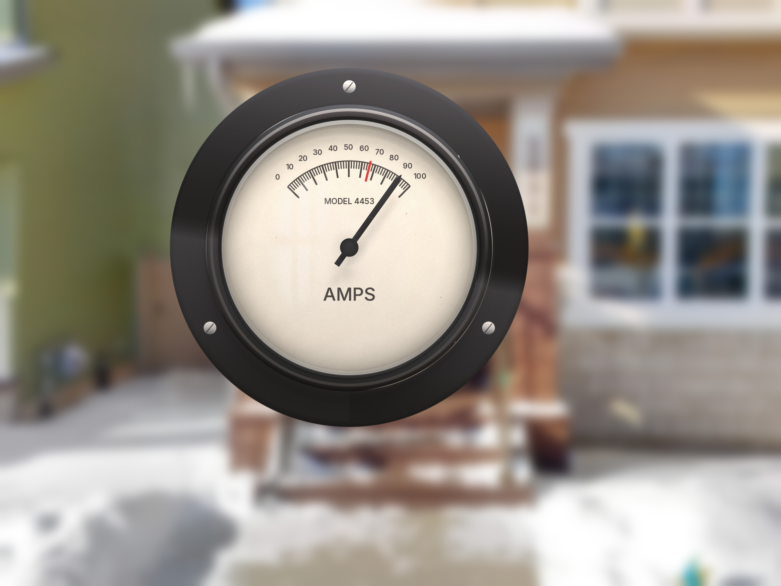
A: 90 A
